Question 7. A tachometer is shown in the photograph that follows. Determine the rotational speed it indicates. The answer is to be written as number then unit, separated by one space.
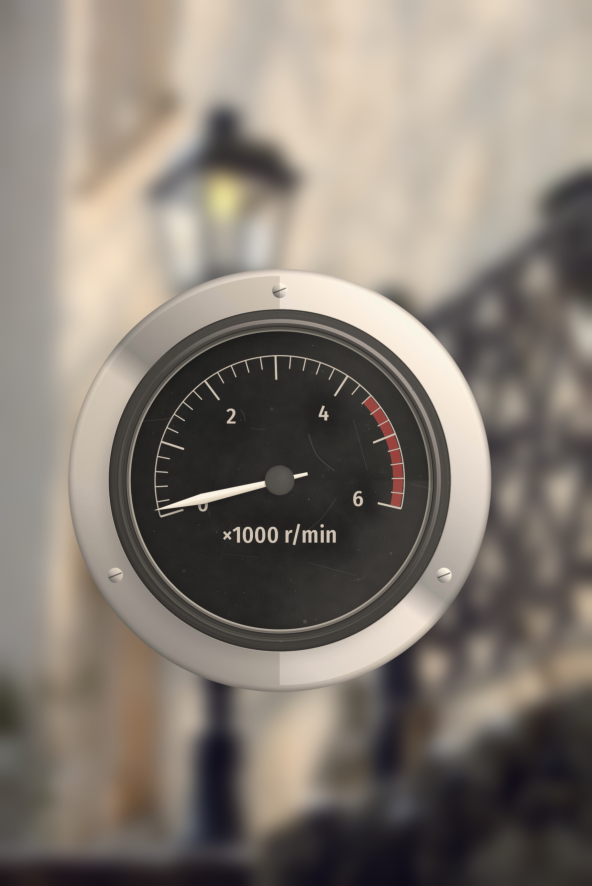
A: 100 rpm
